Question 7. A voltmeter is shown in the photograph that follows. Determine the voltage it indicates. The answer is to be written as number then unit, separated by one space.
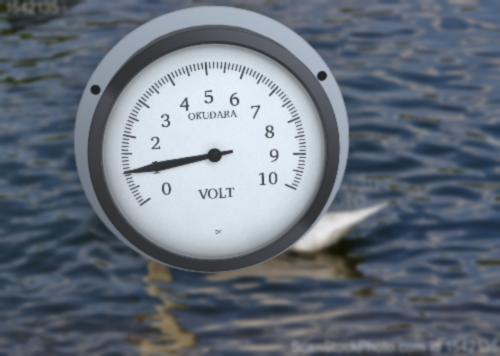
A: 1 V
